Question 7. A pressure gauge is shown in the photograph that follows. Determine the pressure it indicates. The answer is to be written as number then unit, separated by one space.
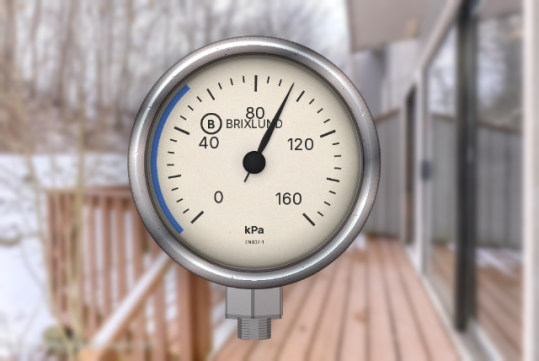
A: 95 kPa
